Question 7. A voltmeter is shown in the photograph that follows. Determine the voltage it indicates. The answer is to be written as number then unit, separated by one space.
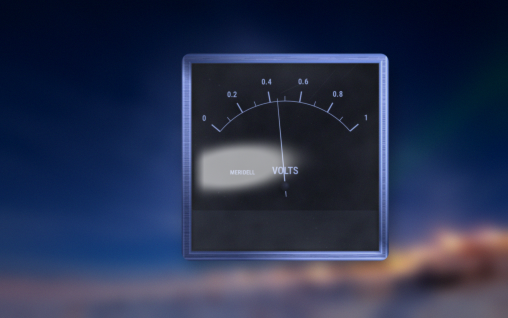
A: 0.45 V
